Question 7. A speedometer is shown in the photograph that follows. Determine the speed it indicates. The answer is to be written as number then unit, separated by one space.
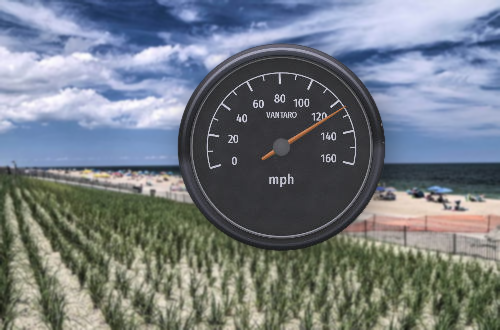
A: 125 mph
